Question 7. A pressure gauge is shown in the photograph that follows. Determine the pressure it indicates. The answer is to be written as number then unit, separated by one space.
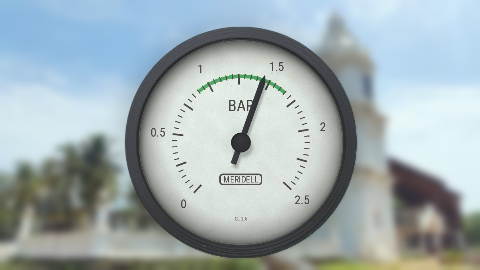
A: 1.45 bar
